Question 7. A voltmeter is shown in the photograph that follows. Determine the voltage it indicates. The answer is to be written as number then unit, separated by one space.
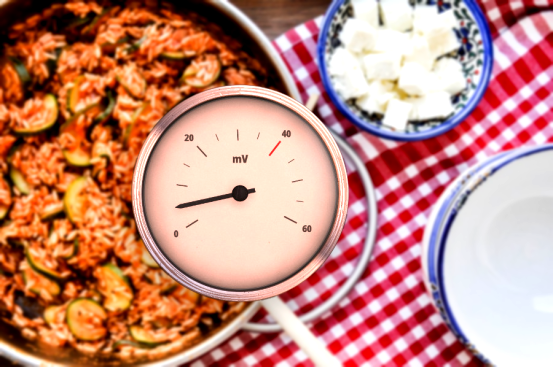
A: 5 mV
